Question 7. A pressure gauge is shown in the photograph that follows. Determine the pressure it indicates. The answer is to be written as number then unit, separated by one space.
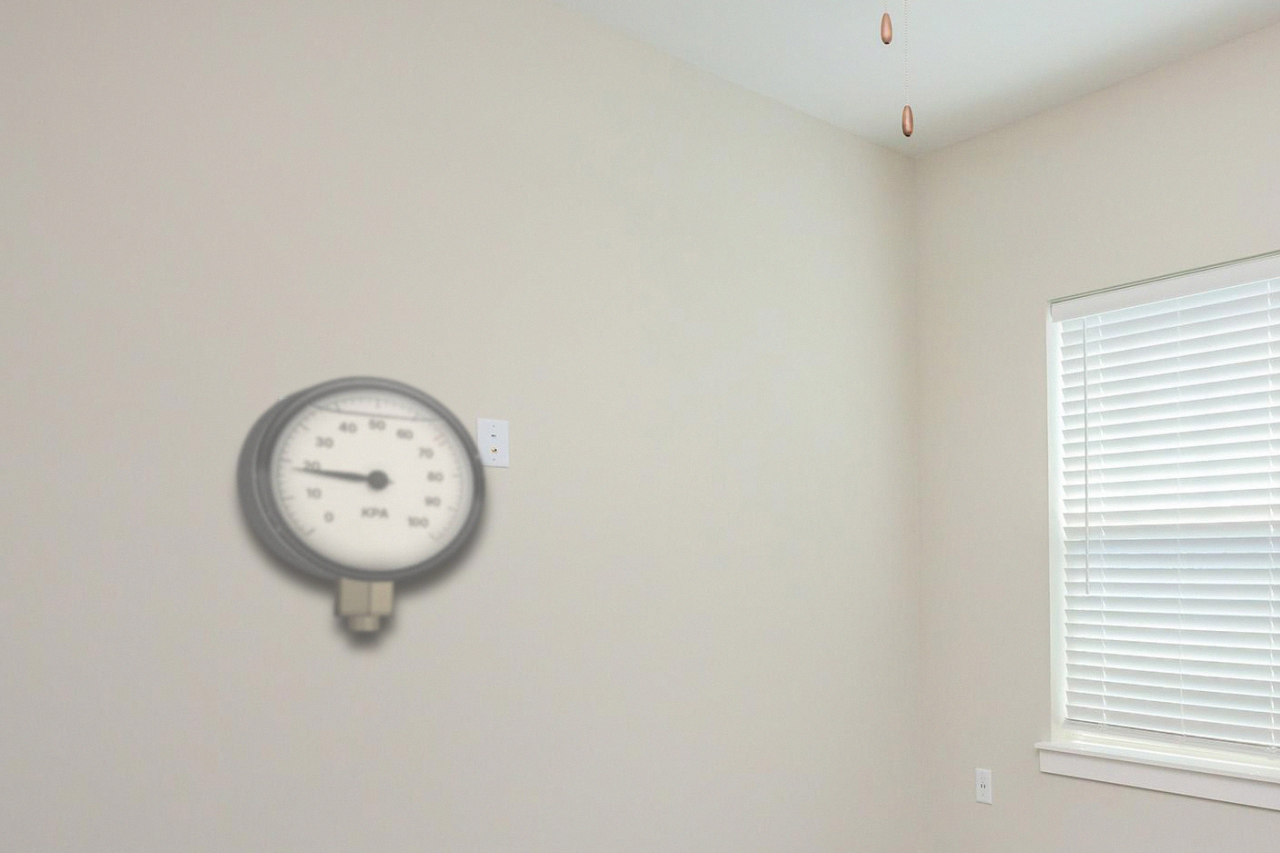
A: 18 kPa
